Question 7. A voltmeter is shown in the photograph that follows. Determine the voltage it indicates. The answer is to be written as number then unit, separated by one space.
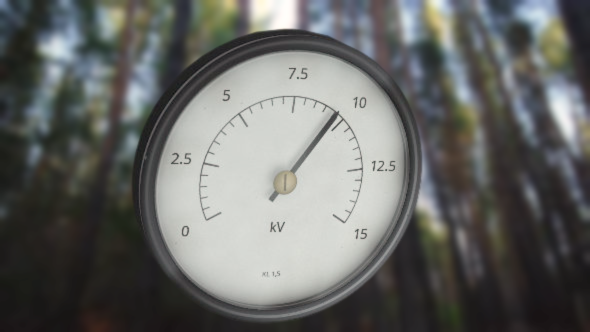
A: 9.5 kV
